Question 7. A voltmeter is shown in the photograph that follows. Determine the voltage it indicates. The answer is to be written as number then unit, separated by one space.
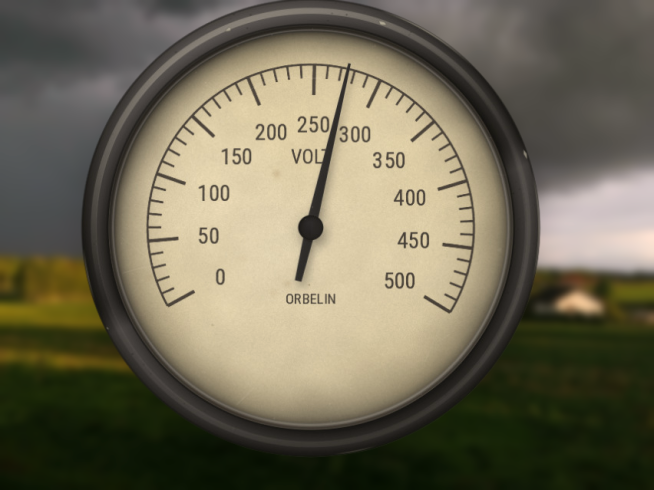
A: 275 V
